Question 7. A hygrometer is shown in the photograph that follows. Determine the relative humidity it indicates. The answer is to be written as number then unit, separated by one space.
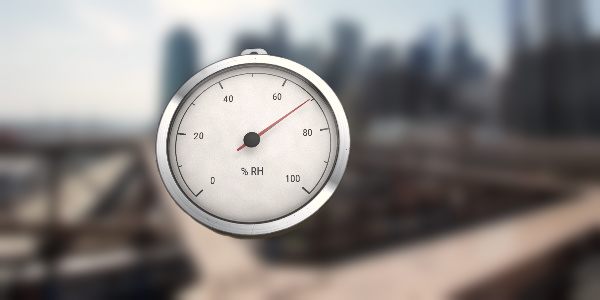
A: 70 %
